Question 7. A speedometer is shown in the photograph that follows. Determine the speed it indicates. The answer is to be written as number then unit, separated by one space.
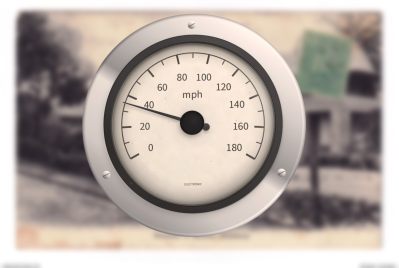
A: 35 mph
